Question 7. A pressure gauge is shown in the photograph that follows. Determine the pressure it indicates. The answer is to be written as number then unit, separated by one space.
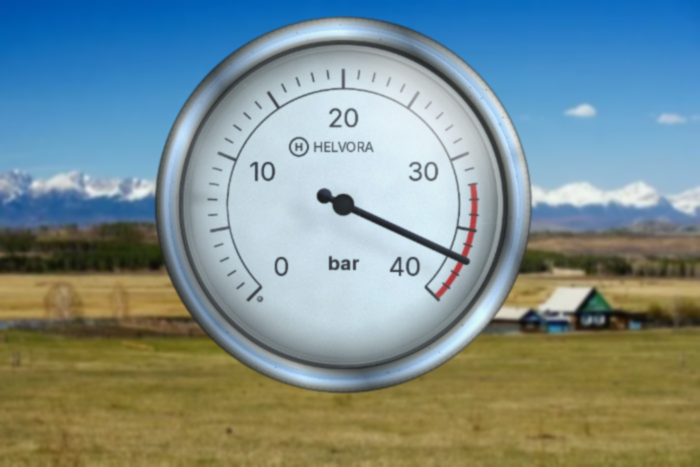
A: 37 bar
